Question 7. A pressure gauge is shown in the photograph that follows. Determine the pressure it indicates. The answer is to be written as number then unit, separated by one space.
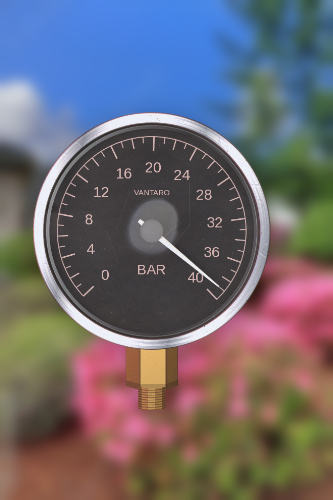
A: 39 bar
